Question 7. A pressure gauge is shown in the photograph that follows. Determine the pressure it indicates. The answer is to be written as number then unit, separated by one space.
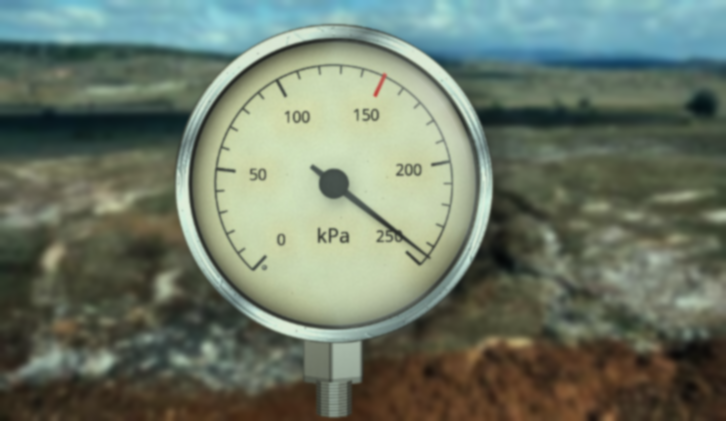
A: 245 kPa
